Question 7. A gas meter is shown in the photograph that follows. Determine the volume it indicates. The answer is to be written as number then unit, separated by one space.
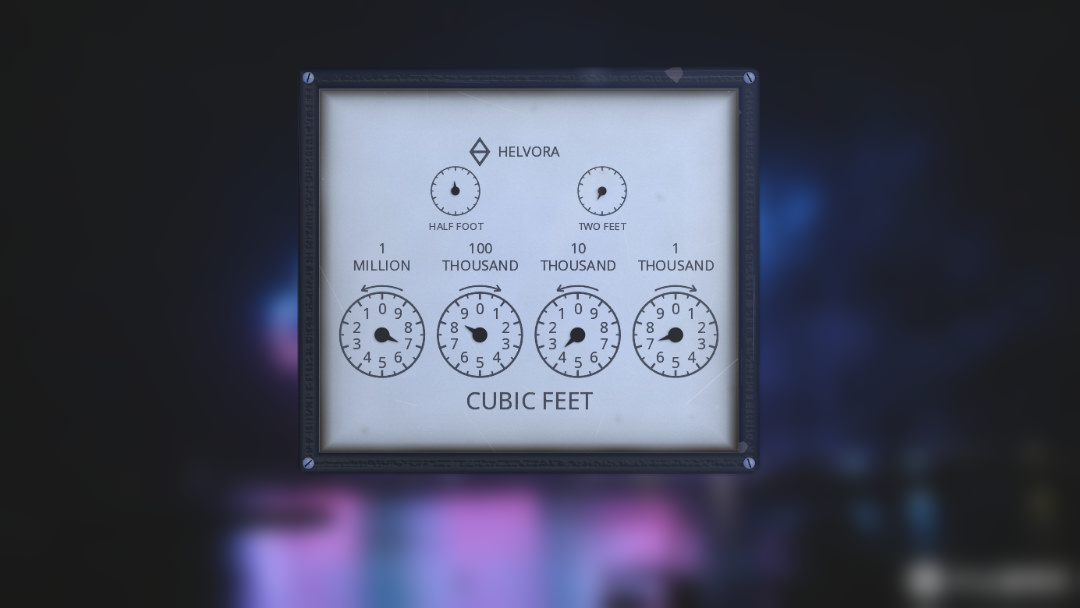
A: 683700 ft³
